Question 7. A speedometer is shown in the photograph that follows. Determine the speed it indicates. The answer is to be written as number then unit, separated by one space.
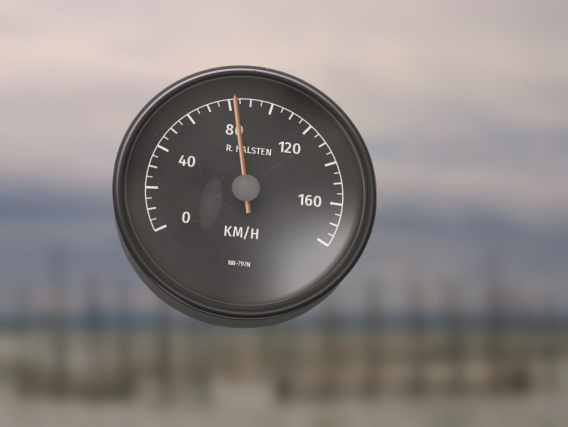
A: 82.5 km/h
